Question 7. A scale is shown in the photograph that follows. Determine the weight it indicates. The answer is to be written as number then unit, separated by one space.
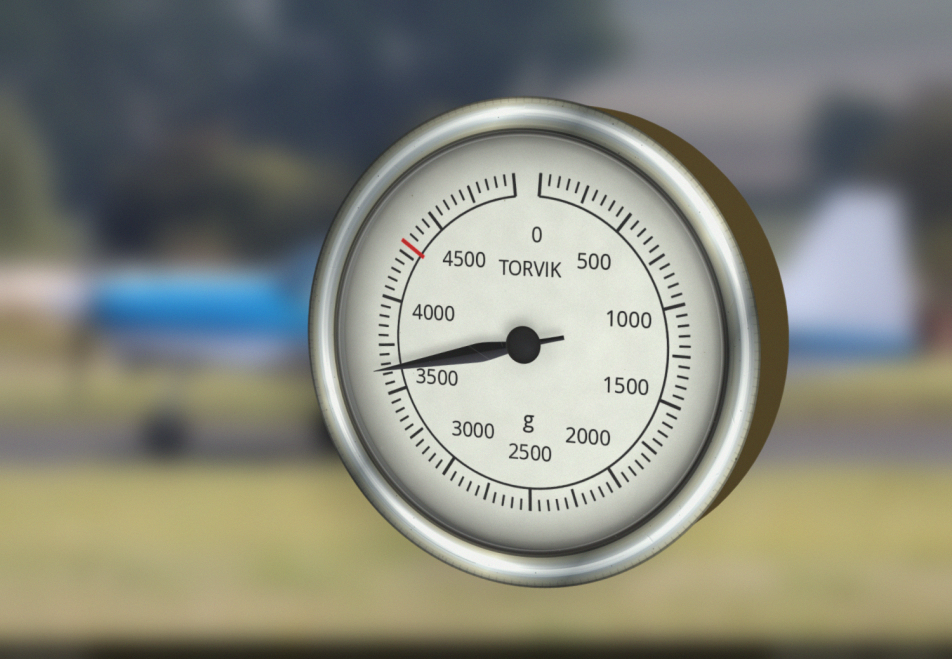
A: 3625 g
